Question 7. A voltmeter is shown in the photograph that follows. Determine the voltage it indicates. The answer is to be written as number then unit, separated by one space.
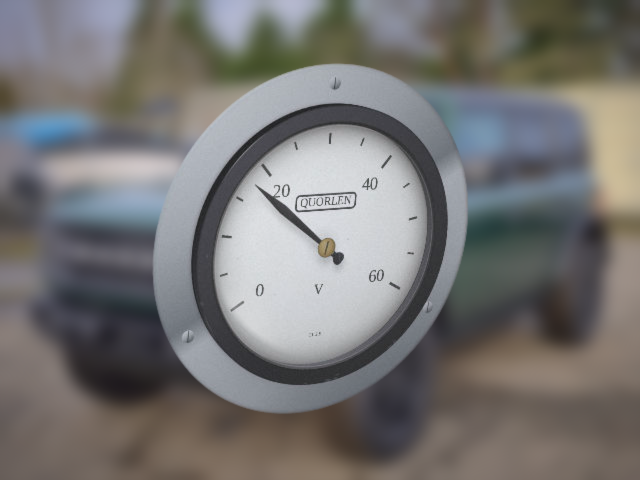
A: 17.5 V
